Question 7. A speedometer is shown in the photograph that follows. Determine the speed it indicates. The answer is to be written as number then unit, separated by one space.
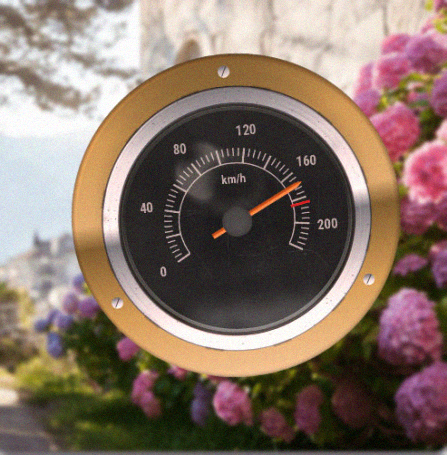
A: 168 km/h
